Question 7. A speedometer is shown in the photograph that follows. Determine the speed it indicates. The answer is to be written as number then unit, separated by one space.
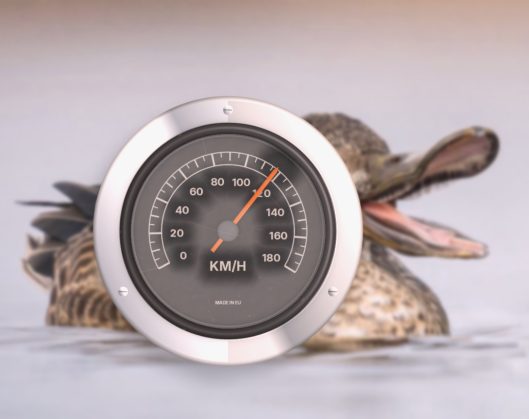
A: 117.5 km/h
